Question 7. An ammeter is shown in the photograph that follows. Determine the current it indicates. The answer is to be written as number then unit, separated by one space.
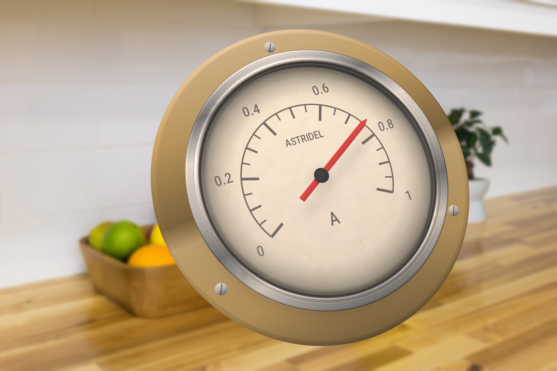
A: 0.75 A
